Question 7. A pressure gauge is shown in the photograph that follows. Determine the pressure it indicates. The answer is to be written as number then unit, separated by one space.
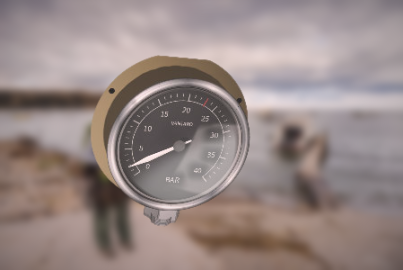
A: 2 bar
